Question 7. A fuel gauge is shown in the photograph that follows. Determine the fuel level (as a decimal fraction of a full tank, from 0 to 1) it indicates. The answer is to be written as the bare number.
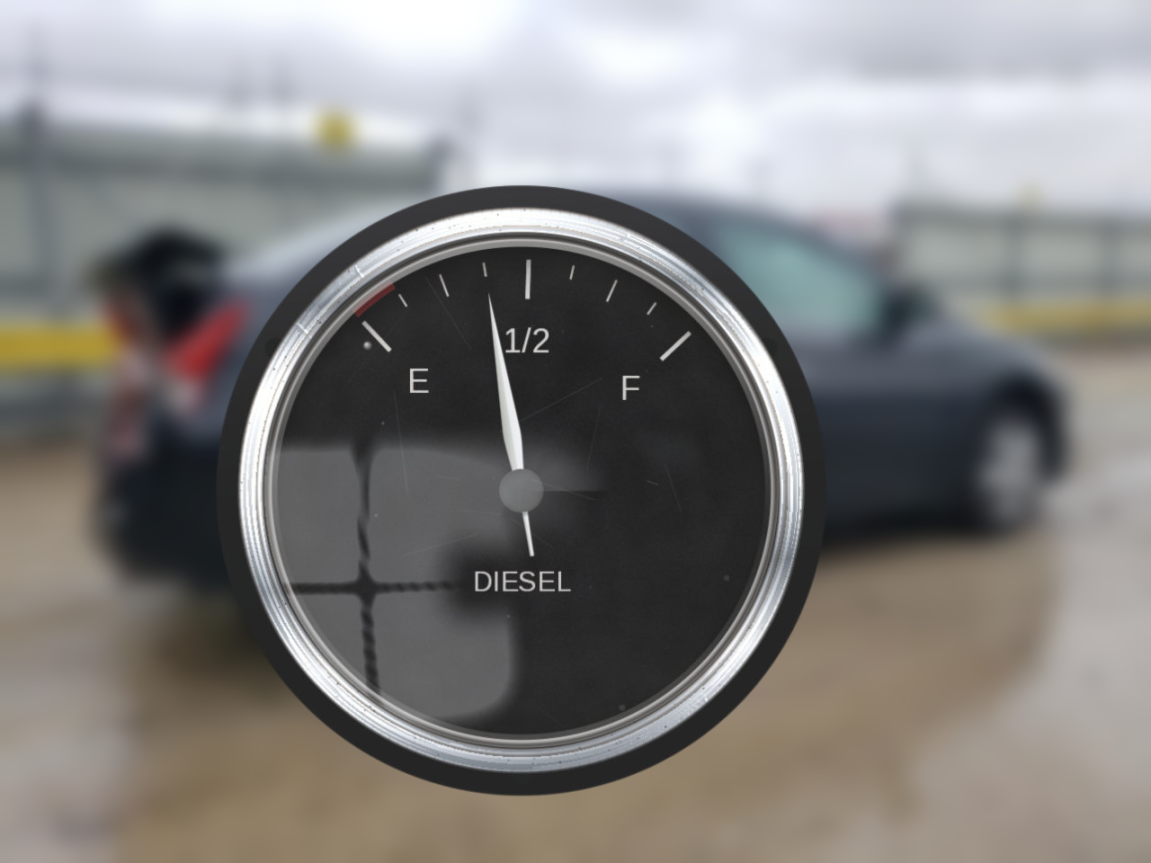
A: 0.375
